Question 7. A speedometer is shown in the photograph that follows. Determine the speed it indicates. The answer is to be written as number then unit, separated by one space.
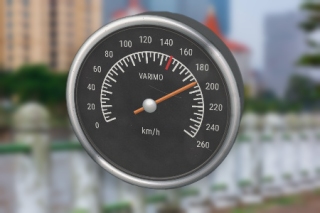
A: 190 km/h
